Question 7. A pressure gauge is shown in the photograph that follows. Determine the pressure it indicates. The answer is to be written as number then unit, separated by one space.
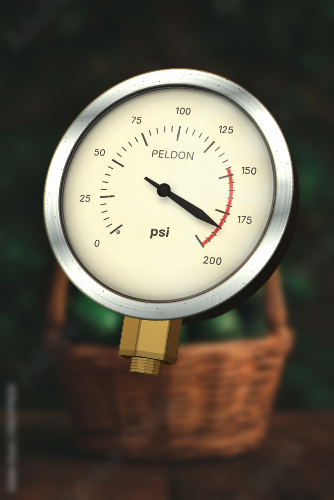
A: 185 psi
